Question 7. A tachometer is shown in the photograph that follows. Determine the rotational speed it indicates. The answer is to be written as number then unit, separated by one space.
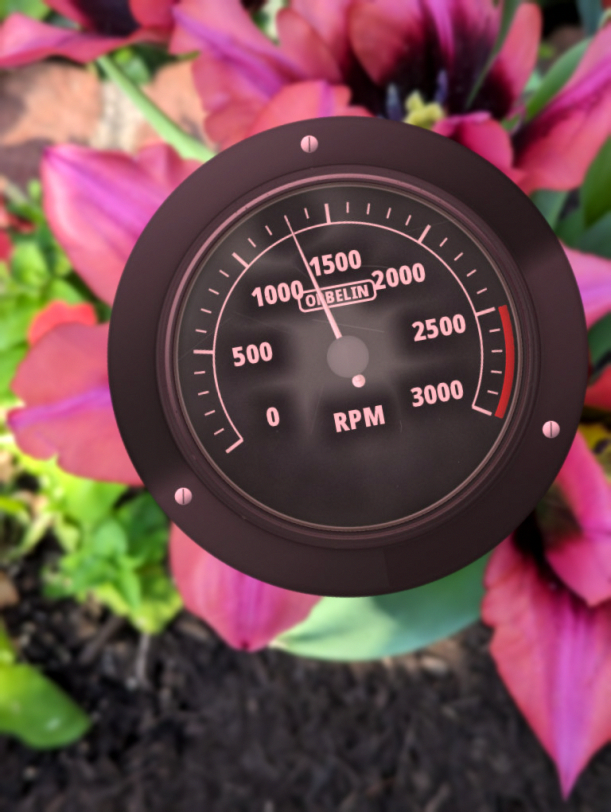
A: 1300 rpm
